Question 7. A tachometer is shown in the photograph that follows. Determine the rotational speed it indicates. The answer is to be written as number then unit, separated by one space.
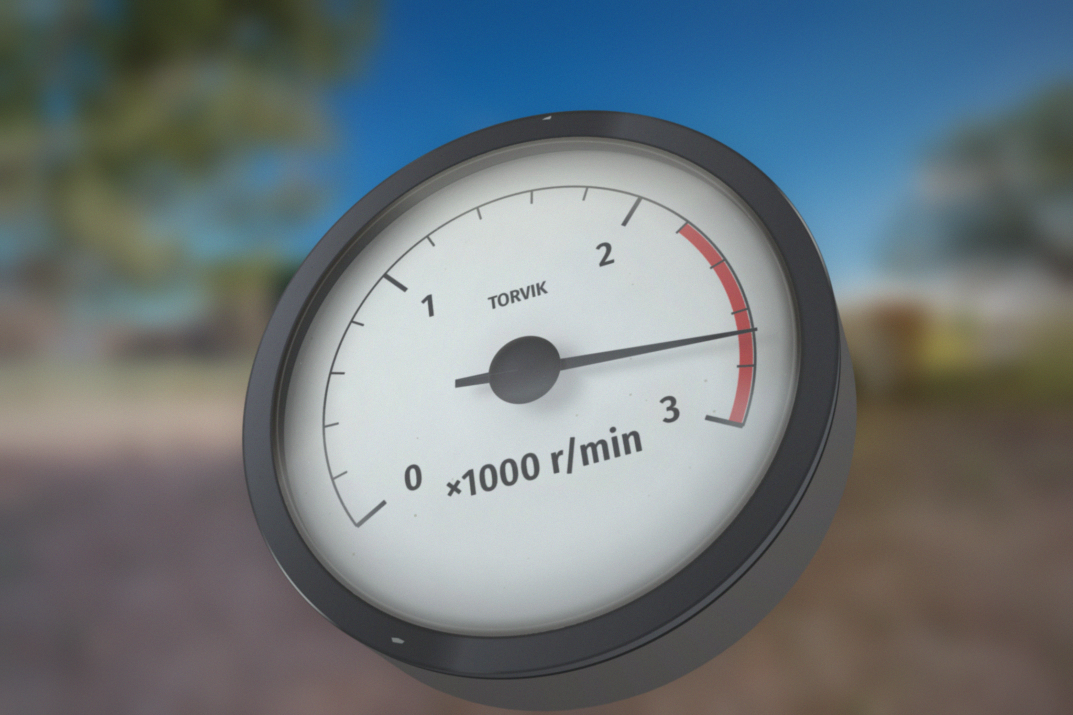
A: 2700 rpm
